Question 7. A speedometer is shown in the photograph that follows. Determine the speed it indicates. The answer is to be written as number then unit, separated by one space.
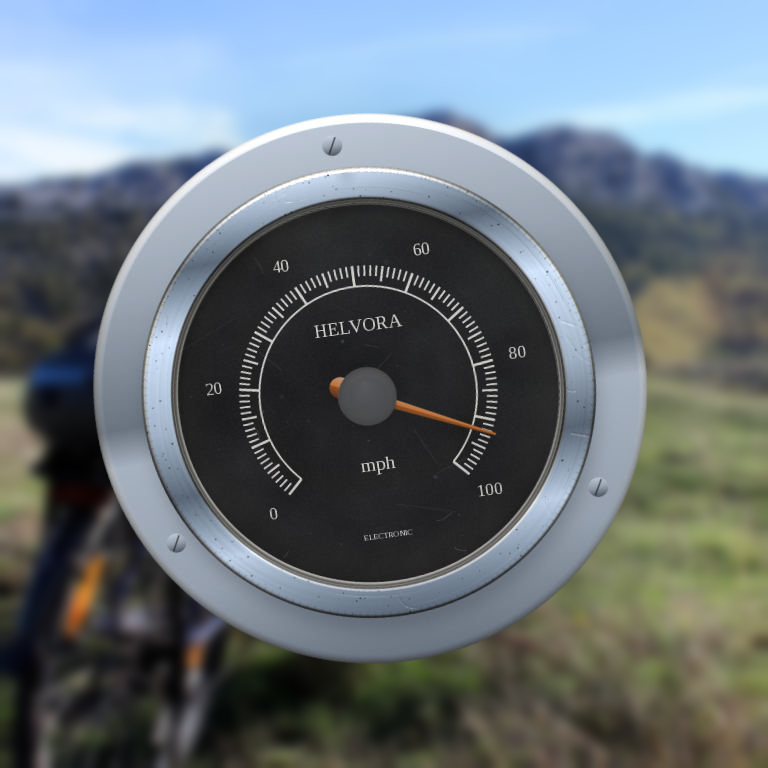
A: 92 mph
